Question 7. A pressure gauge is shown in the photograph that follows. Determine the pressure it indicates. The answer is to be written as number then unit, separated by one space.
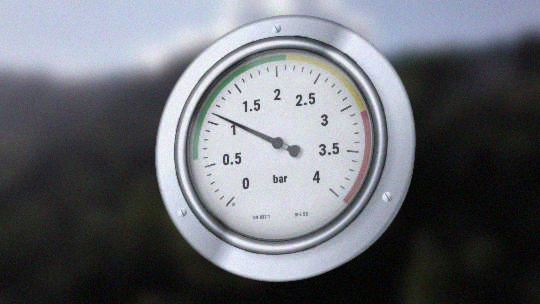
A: 1.1 bar
